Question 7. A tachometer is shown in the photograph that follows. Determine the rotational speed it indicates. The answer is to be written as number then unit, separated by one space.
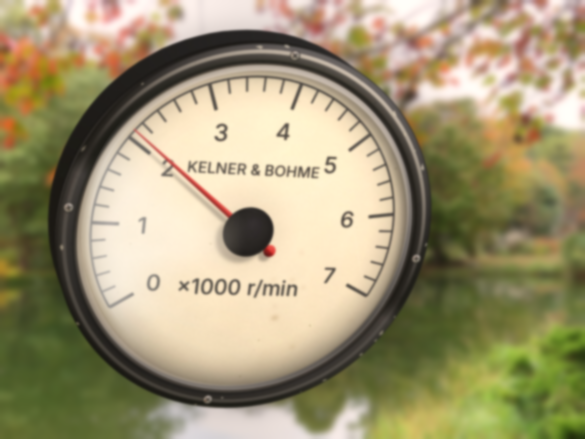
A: 2100 rpm
